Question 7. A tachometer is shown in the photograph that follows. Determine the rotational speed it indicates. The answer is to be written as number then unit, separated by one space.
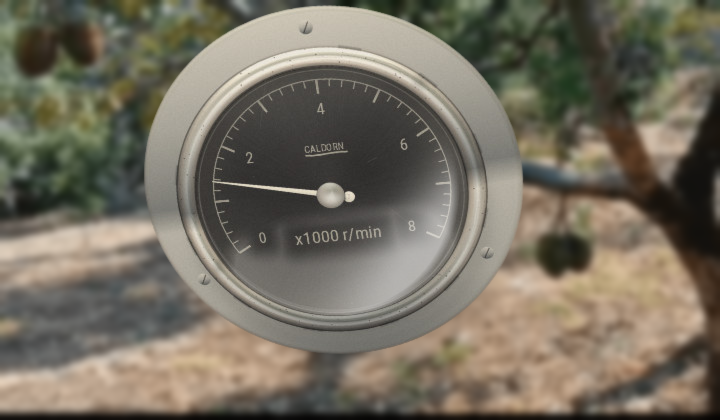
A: 1400 rpm
